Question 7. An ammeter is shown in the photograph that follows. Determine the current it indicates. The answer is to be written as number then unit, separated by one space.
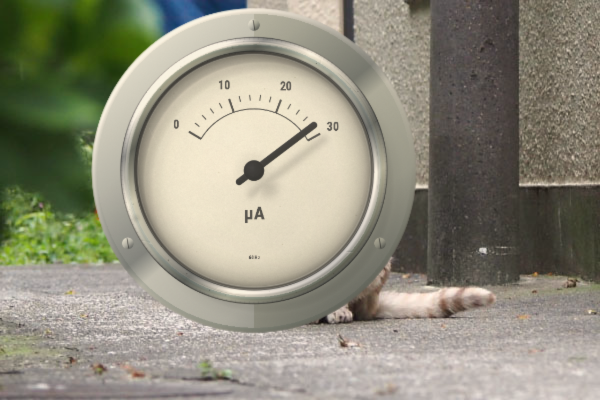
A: 28 µA
